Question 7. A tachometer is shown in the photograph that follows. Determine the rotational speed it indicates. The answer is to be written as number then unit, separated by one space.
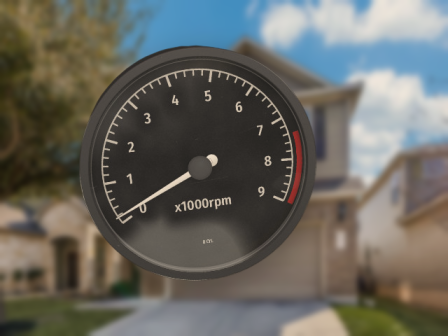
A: 200 rpm
